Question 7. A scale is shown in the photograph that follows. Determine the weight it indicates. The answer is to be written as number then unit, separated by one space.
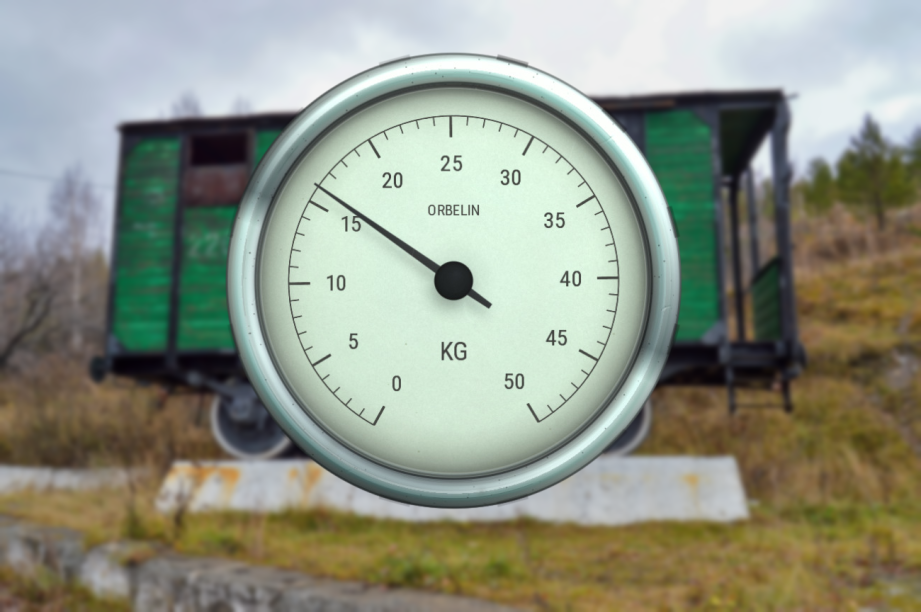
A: 16 kg
